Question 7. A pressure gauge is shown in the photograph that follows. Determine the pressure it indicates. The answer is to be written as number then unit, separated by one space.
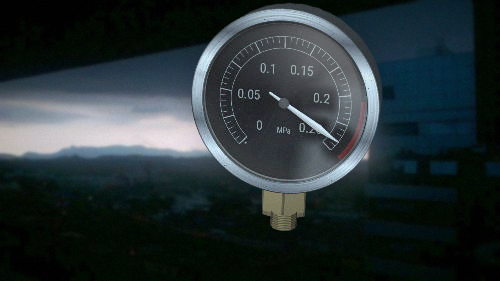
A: 0.24 MPa
